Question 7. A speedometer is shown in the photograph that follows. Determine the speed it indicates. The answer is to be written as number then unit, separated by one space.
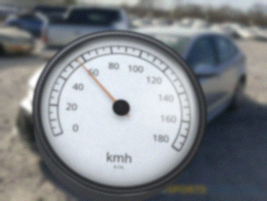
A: 55 km/h
